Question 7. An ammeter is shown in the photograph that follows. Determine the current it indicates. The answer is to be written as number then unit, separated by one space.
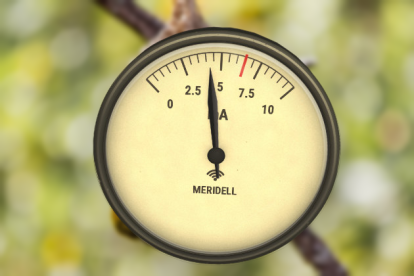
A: 4.25 mA
